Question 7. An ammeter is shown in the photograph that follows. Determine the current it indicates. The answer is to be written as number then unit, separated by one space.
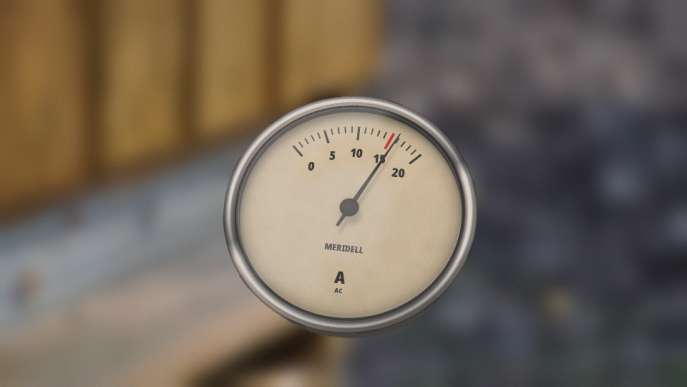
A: 16 A
